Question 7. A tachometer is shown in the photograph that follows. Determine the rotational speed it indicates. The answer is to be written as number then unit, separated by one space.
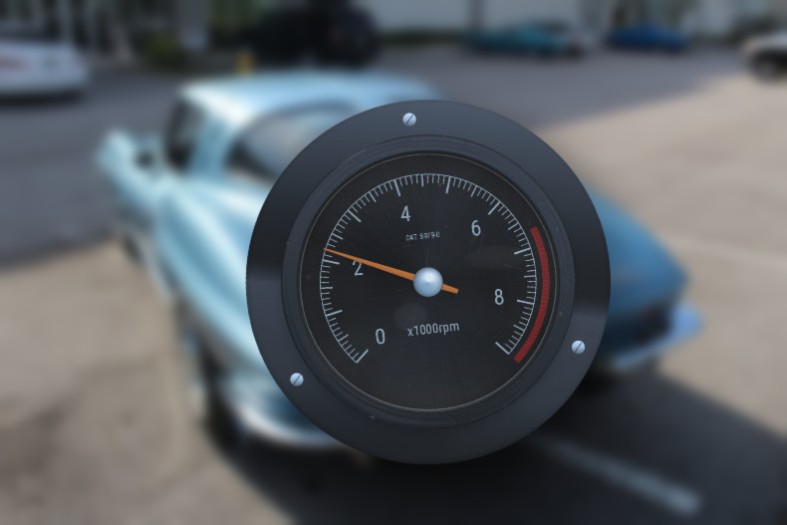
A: 2200 rpm
